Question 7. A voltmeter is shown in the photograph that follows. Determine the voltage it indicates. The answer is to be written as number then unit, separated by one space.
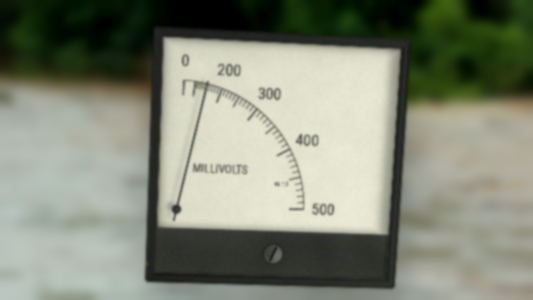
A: 150 mV
